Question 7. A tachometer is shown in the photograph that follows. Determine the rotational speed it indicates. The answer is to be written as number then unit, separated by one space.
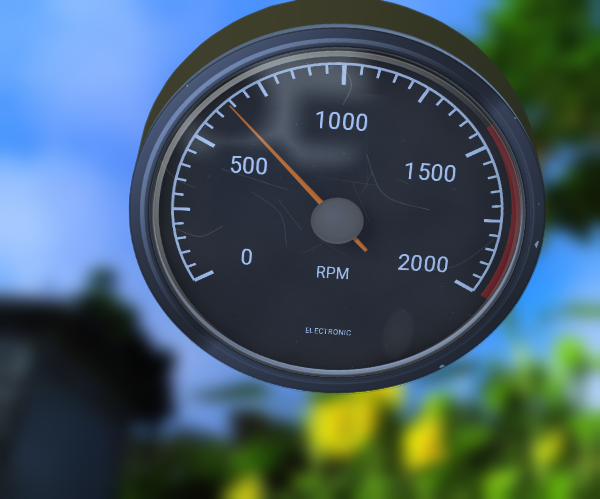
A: 650 rpm
